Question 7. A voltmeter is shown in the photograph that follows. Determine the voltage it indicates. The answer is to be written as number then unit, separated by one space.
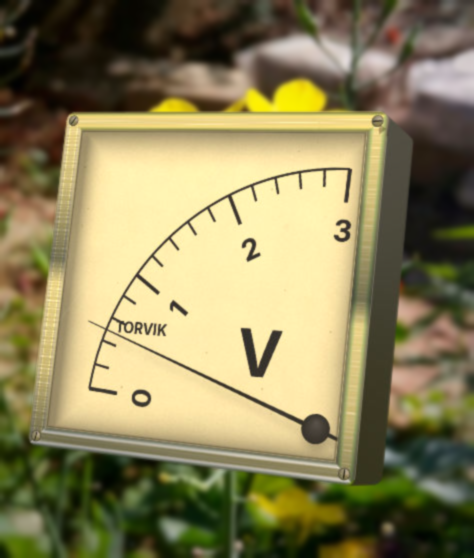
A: 0.5 V
